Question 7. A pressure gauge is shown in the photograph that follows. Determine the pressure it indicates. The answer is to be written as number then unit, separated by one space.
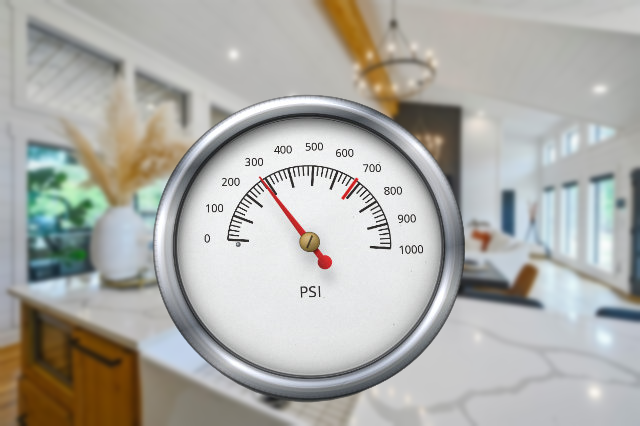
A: 280 psi
